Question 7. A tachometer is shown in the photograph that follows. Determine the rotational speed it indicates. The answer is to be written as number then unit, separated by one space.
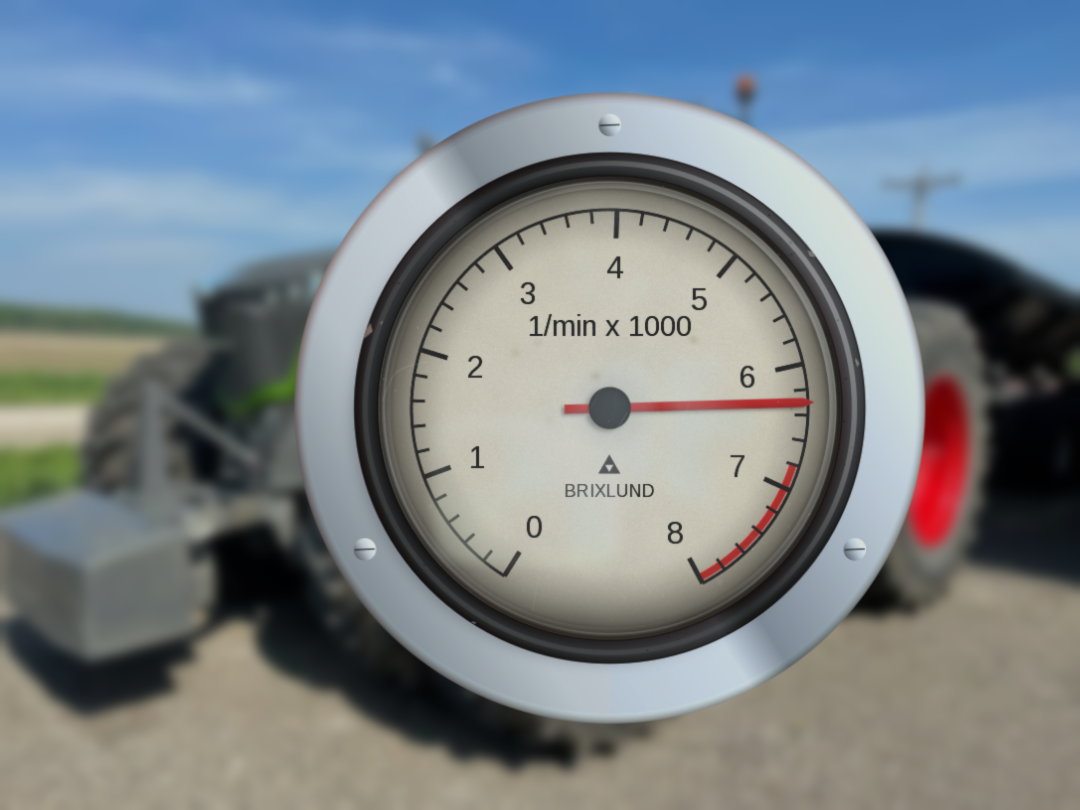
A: 6300 rpm
